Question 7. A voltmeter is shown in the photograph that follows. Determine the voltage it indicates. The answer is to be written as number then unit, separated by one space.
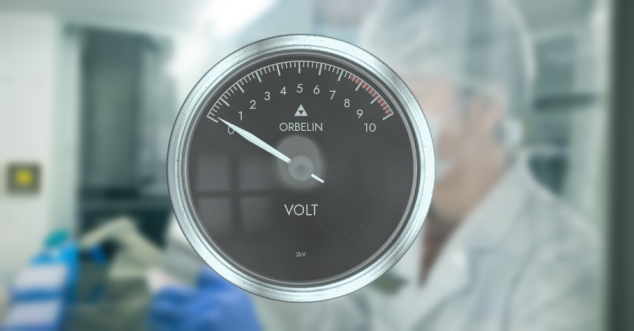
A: 0.2 V
